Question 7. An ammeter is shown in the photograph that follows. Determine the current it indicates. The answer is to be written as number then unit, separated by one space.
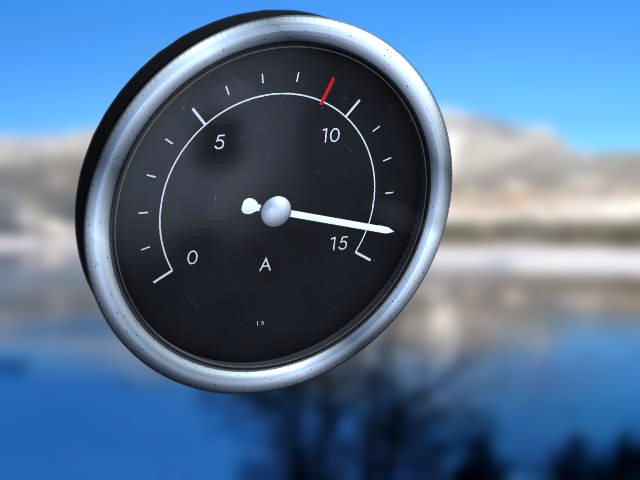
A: 14 A
